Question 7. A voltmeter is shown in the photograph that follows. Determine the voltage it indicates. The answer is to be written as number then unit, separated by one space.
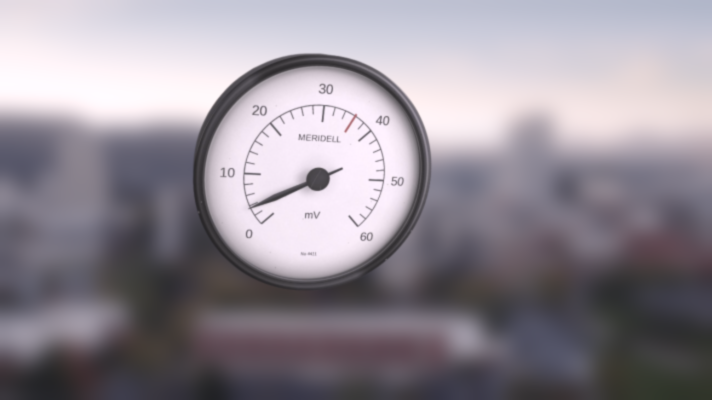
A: 4 mV
